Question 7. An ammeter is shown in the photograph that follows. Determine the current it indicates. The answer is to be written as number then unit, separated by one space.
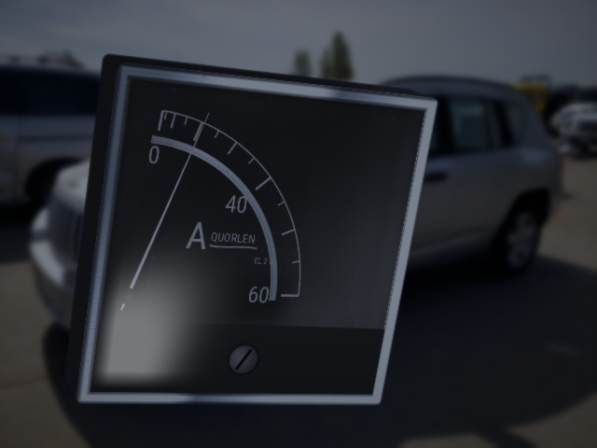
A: 20 A
